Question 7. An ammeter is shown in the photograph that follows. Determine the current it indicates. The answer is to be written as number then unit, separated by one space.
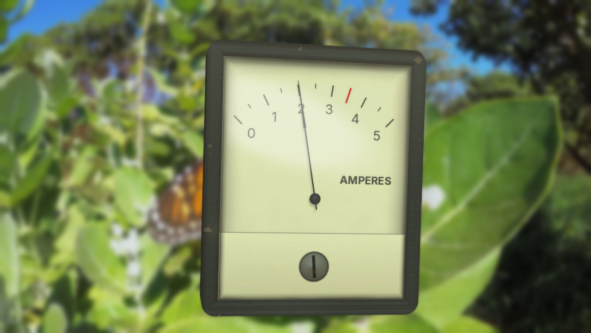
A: 2 A
